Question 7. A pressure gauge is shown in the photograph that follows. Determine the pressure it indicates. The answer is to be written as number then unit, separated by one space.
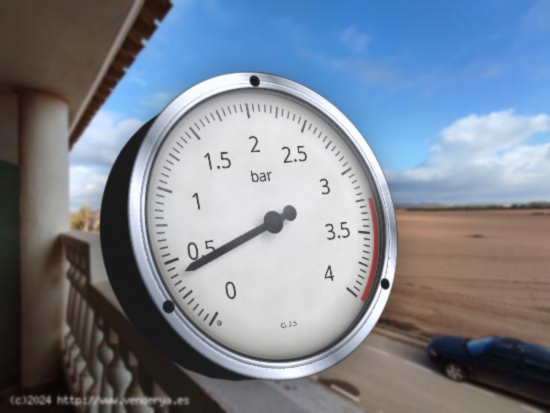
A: 0.4 bar
